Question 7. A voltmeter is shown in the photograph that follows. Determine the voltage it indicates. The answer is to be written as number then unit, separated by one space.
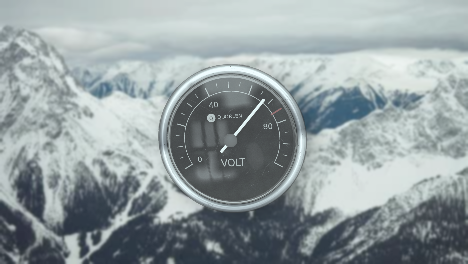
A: 67.5 V
